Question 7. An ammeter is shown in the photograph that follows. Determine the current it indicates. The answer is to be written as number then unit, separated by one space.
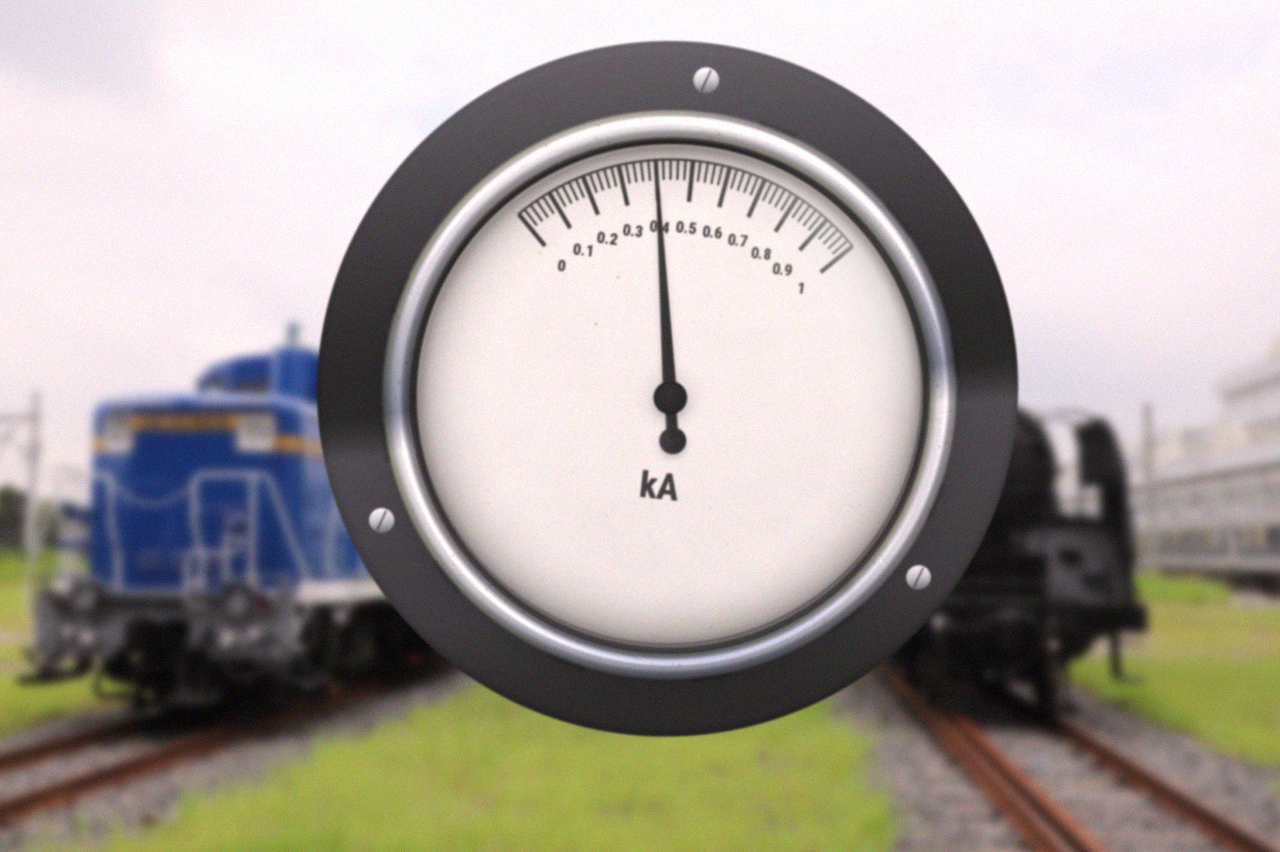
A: 0.4 kA
